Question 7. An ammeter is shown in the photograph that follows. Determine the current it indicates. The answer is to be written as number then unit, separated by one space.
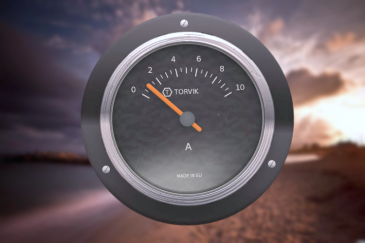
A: 1 A
